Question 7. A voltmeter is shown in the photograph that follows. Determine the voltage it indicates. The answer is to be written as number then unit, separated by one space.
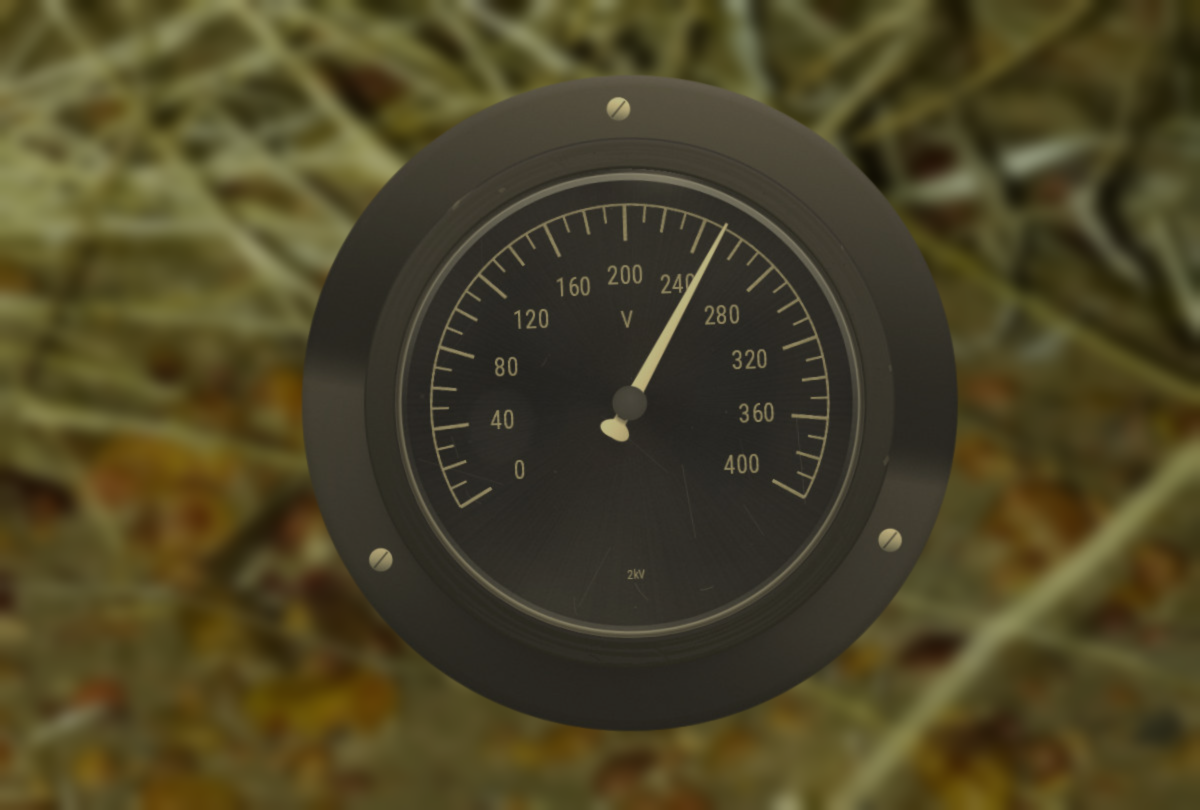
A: 250 V
